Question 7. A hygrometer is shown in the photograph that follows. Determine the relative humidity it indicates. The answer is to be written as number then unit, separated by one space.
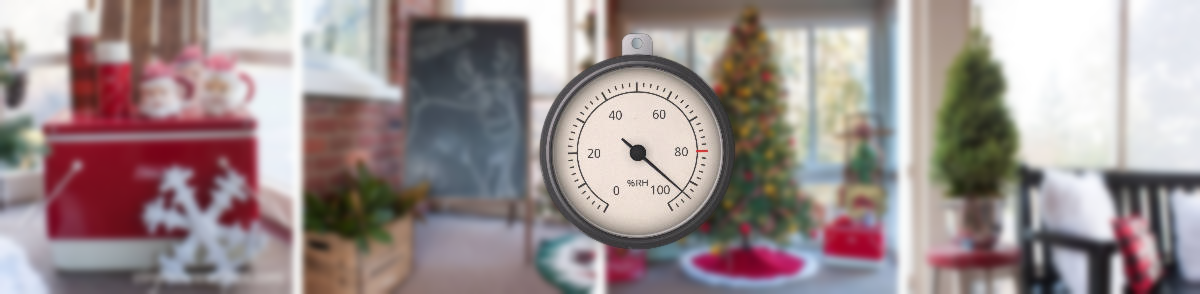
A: 94 %
